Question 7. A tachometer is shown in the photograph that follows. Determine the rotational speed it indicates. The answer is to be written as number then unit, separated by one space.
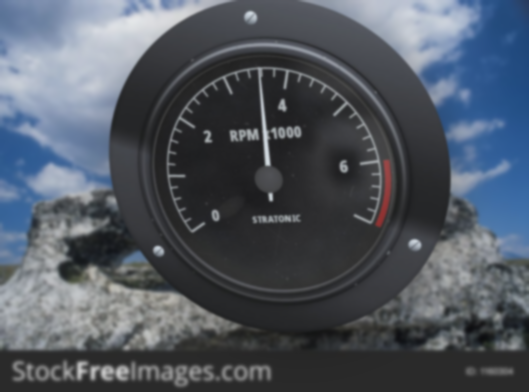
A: 3600 rpm
